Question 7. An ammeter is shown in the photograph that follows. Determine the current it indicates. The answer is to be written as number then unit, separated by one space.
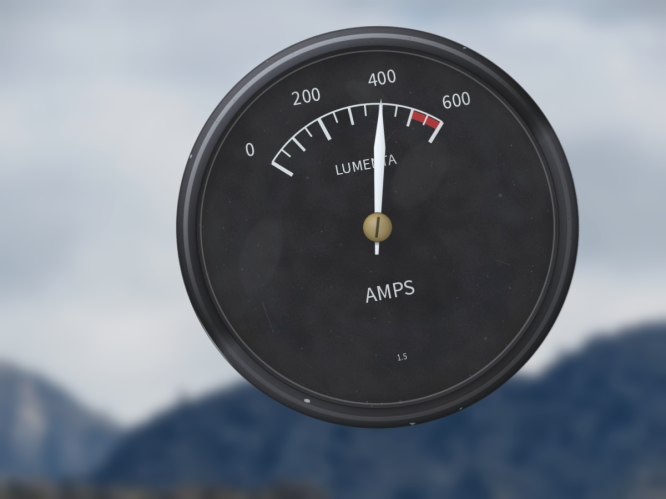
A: 400 A
